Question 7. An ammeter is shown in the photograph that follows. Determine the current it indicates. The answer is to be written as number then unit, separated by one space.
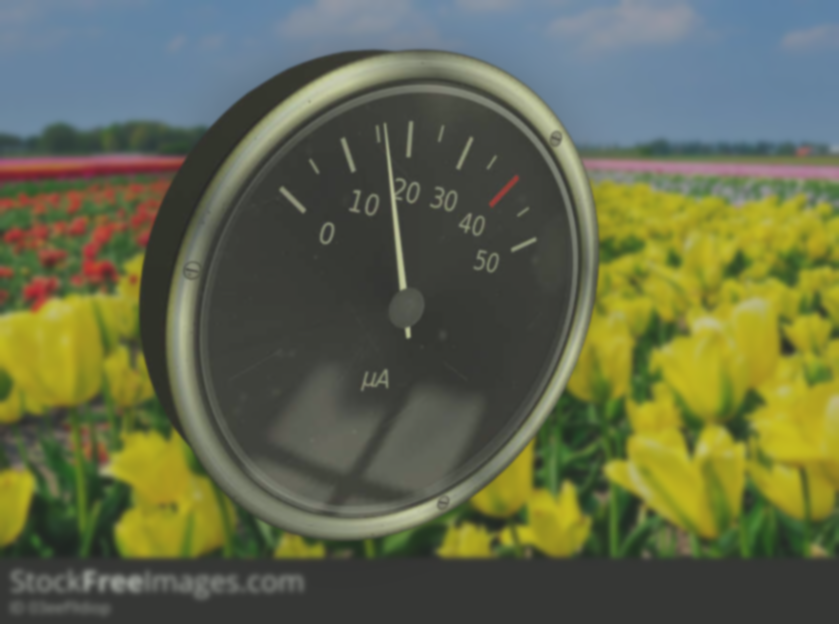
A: 15 µA
